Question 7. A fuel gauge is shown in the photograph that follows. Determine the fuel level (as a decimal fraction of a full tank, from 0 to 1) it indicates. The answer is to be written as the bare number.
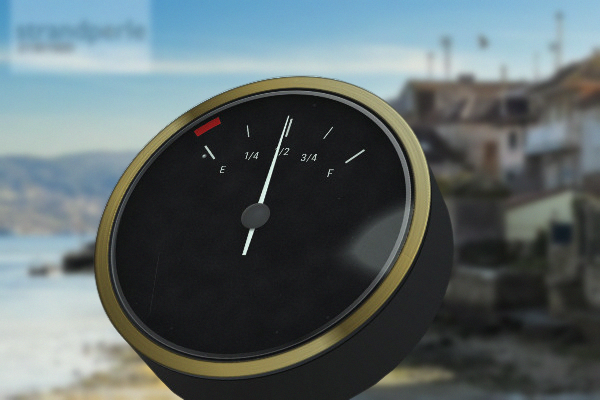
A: 0.5
